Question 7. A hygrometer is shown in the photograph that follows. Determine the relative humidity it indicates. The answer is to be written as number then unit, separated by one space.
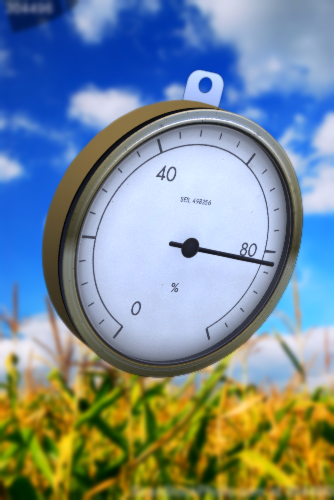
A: 82 %
